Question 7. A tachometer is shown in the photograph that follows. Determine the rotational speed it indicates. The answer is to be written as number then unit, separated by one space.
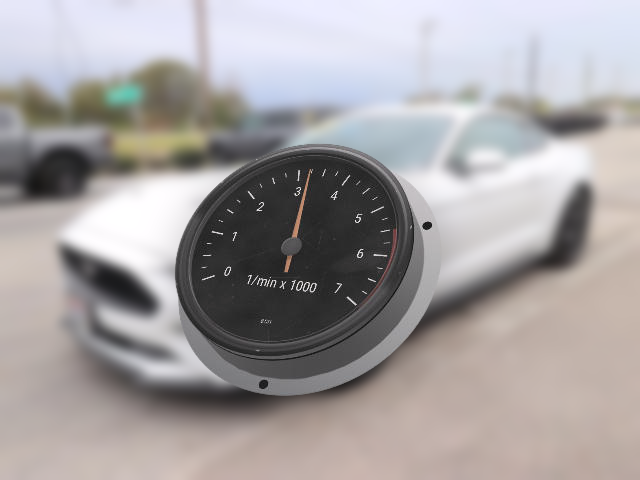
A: 3250 rpm
